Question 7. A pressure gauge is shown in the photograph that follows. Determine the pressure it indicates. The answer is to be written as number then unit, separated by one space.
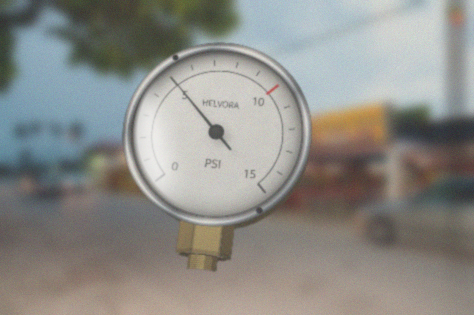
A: 5 psi
